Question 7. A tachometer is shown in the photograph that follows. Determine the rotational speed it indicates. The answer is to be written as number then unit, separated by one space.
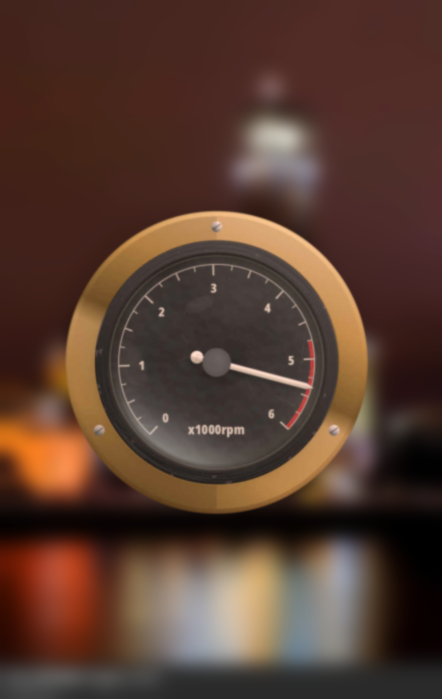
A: 5375 rpm
